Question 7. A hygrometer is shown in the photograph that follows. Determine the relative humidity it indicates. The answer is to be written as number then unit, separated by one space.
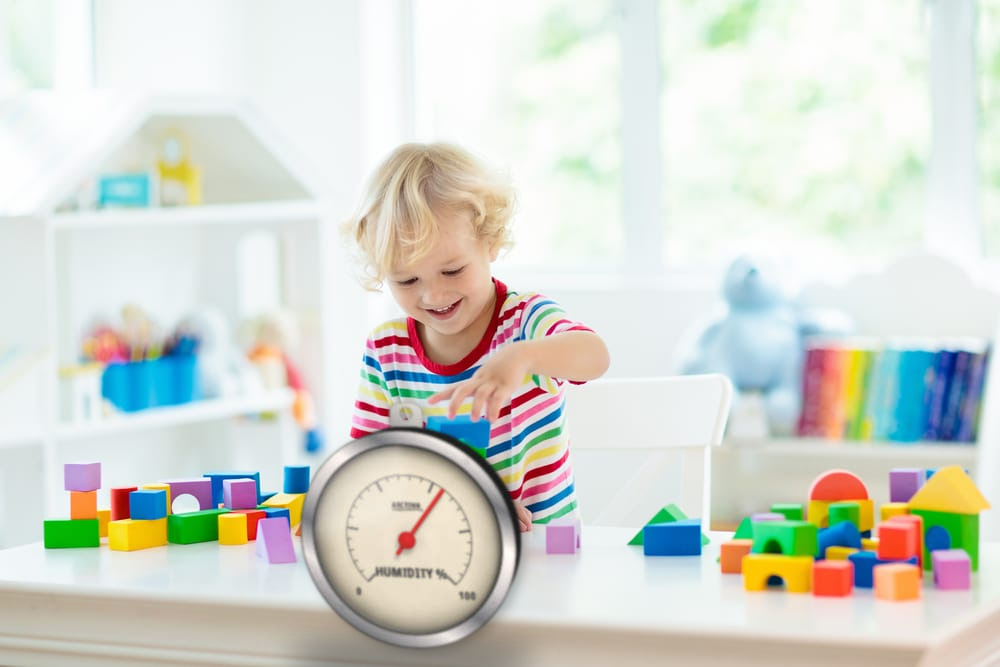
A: 64 %
